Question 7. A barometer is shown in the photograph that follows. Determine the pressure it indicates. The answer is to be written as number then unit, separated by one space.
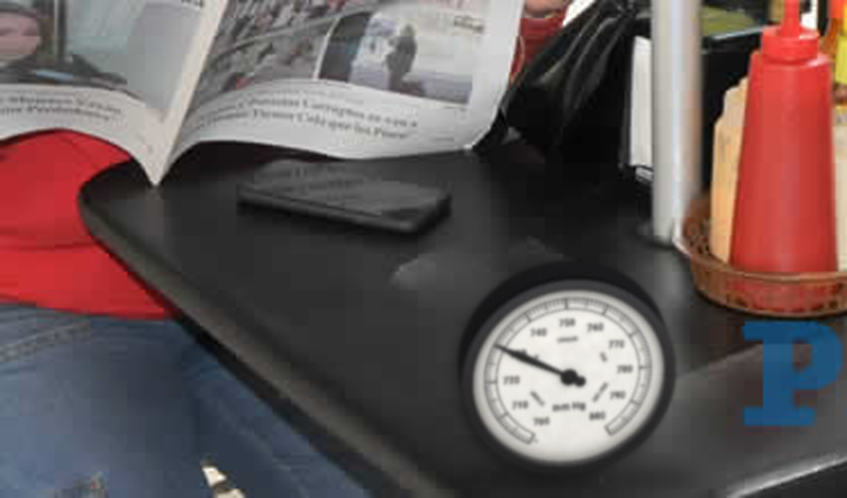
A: 730 mmHg
